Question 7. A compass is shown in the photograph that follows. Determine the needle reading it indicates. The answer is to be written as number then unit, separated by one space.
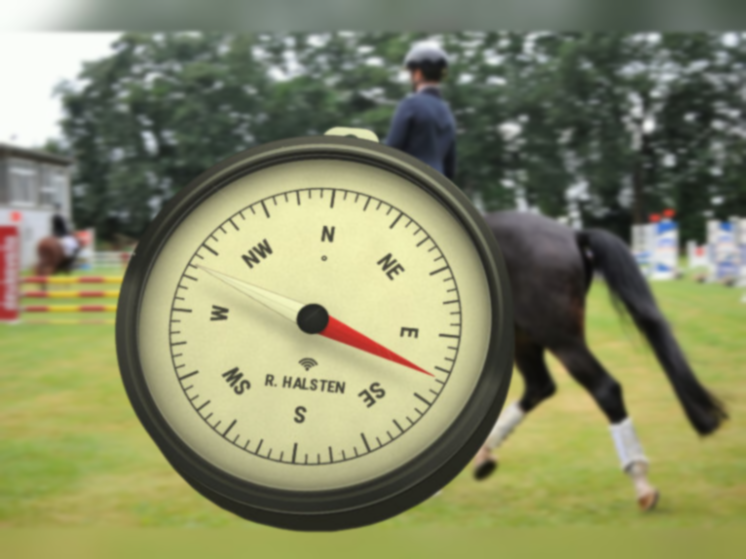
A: 110 °
